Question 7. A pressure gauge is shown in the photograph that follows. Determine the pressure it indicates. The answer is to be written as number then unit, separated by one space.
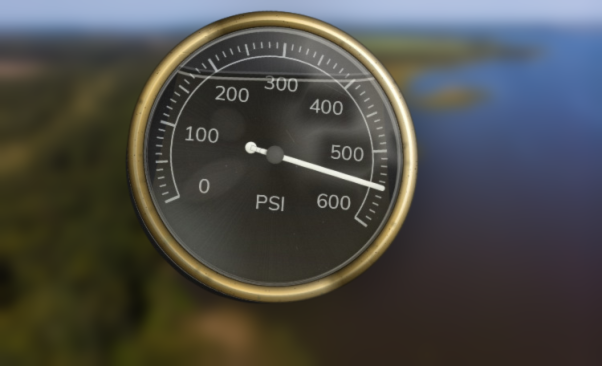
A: 550 psi
